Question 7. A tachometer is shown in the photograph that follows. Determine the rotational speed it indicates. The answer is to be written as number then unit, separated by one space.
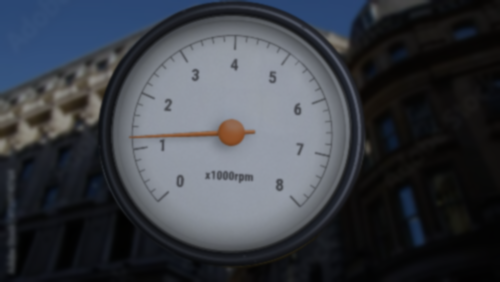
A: 1200 rpm
